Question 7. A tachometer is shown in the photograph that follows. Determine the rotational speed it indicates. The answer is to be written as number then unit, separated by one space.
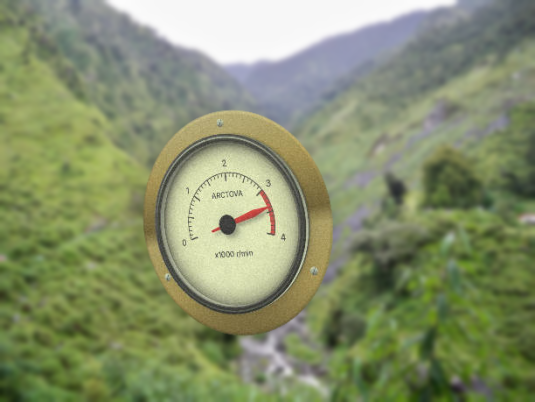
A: 3400 rpm
